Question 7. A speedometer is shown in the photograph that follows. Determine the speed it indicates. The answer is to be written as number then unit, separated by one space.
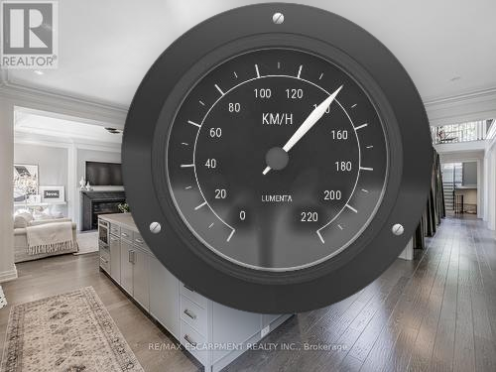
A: 140 km/h
